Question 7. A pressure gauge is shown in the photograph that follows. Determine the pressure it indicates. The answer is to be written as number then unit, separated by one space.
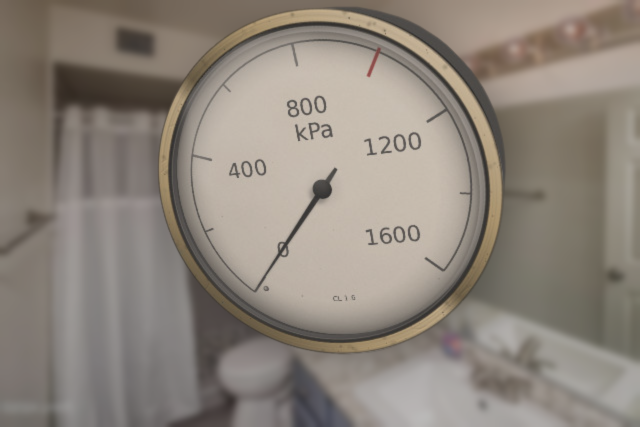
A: 0 kPa
